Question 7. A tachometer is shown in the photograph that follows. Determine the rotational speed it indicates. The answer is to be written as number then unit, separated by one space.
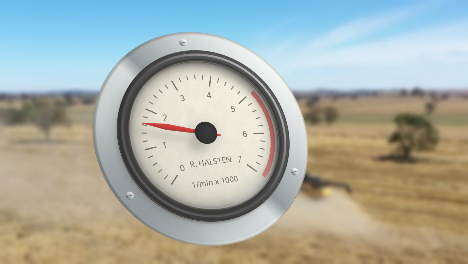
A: 1600 rpm
